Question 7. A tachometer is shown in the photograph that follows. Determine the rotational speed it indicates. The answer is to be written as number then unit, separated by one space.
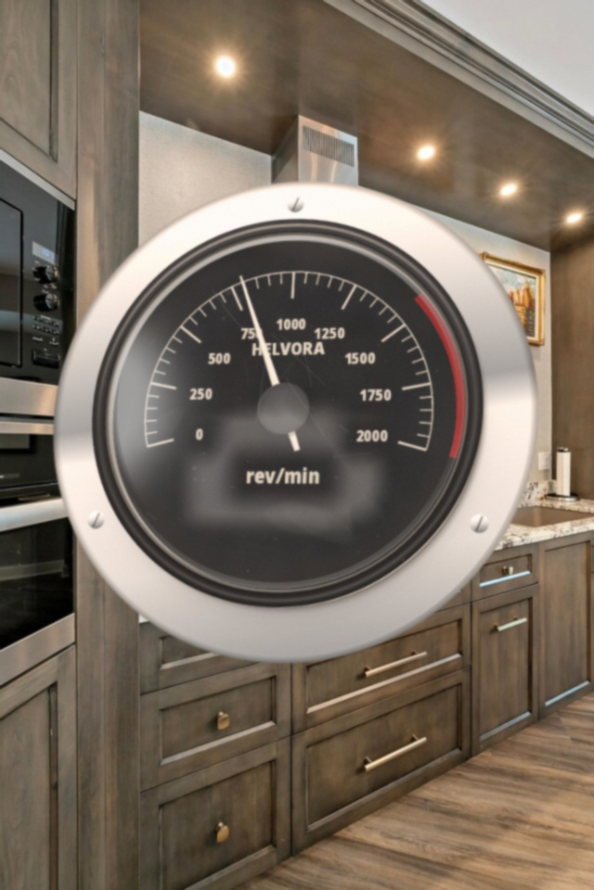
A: 800 rpm
